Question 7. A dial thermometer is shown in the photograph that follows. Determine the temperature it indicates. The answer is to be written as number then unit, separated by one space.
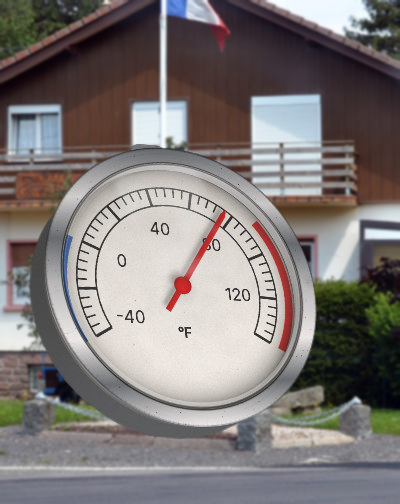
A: 76 °F
